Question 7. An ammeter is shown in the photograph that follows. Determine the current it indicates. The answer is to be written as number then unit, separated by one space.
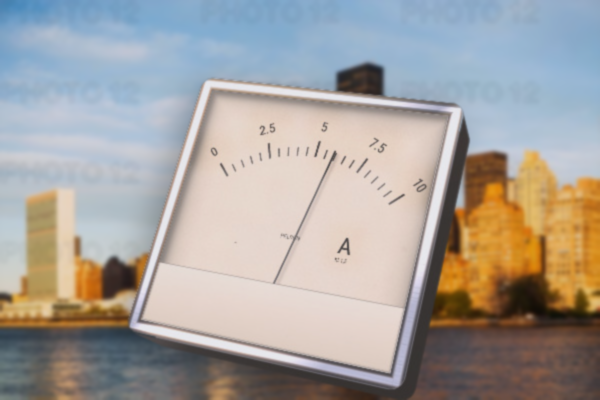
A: 6 A
